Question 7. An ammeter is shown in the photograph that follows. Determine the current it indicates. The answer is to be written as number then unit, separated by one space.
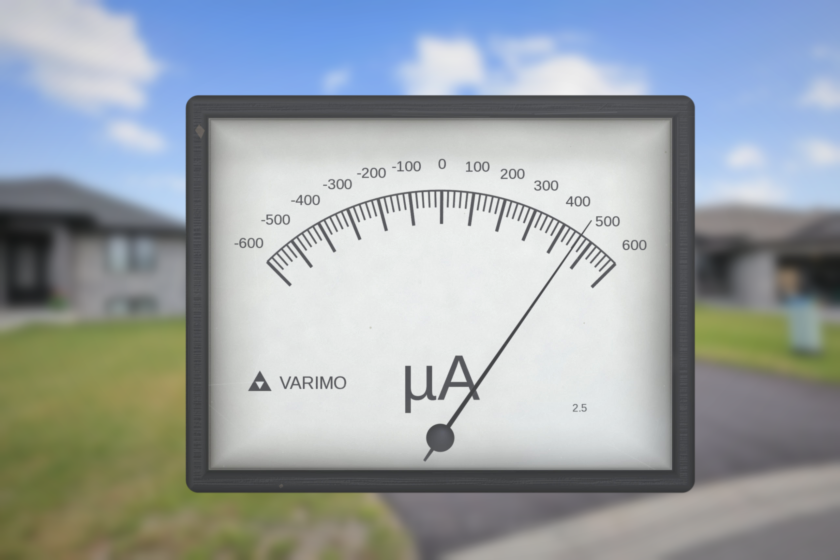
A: 460 µA
